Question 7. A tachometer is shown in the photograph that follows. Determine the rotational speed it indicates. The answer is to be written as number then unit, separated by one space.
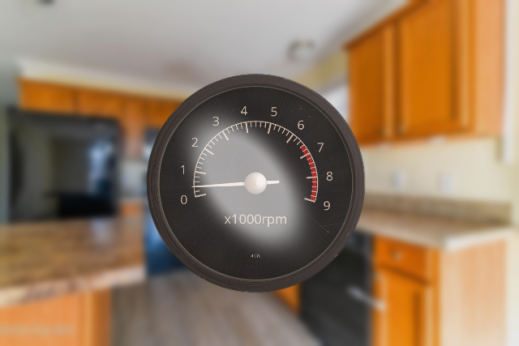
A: 400 rpm
